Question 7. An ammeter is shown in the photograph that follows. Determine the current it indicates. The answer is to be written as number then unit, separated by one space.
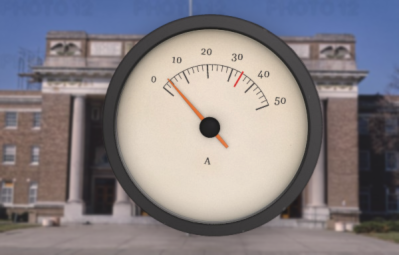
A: 4 A
